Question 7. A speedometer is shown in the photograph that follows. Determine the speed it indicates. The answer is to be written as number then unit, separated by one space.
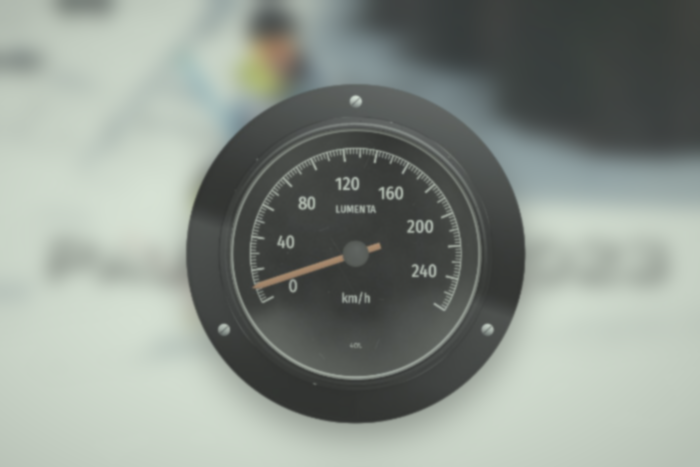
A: 10 km/h
